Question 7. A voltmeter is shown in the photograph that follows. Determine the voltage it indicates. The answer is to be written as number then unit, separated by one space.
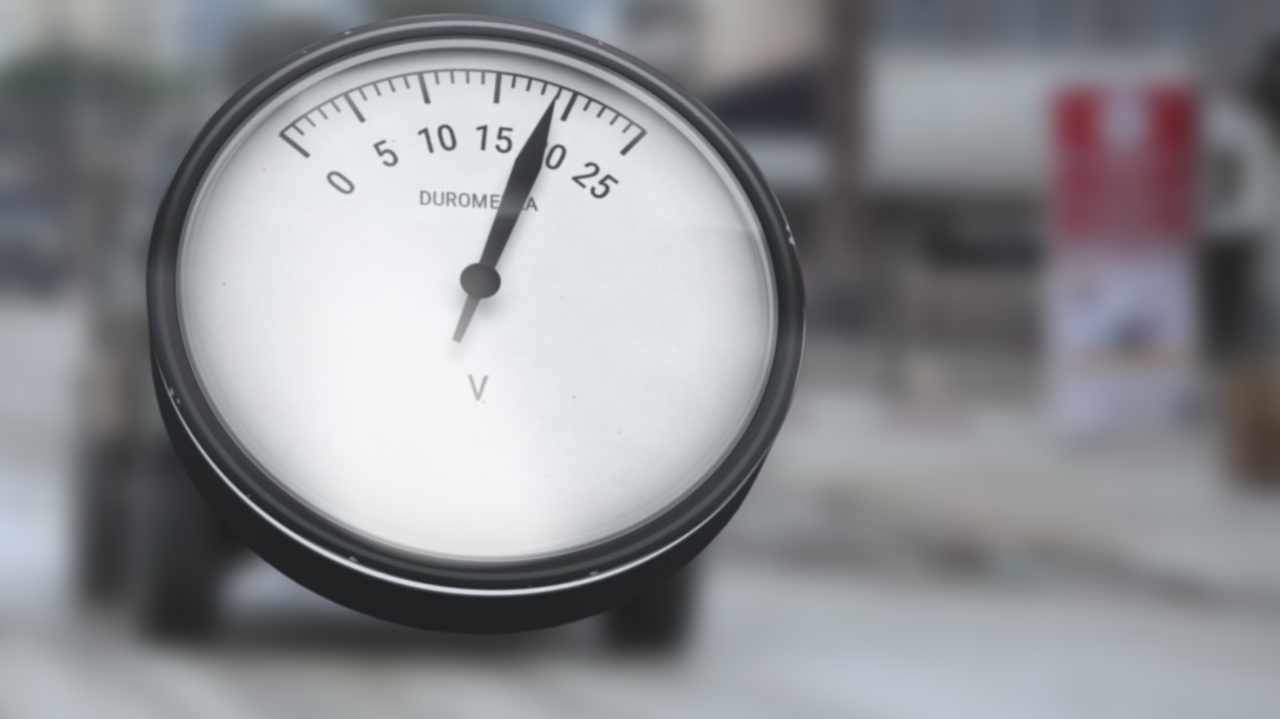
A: 19 V
